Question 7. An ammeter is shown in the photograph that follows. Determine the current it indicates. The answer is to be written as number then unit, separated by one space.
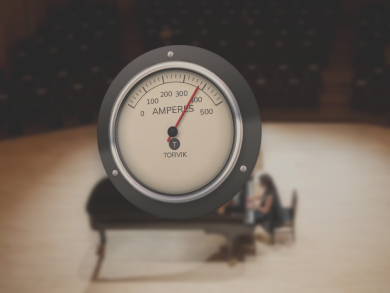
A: 380 A
